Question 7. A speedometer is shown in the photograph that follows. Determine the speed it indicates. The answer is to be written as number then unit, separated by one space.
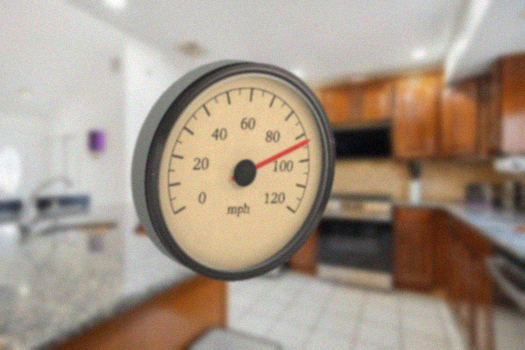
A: 92.5 mph
